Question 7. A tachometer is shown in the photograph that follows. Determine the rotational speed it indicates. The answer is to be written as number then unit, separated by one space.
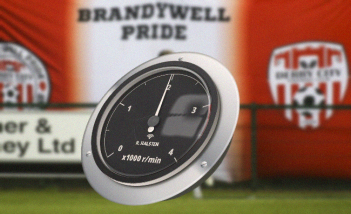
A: 2000 rpm
